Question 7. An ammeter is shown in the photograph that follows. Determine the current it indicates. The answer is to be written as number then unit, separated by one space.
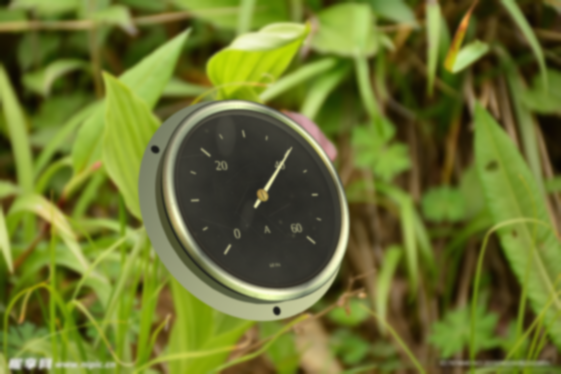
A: 40 A
